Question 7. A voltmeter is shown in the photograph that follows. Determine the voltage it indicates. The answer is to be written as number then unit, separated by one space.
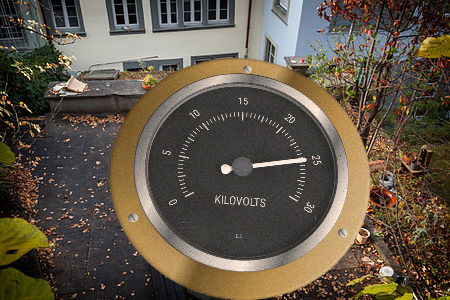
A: 25 kV
